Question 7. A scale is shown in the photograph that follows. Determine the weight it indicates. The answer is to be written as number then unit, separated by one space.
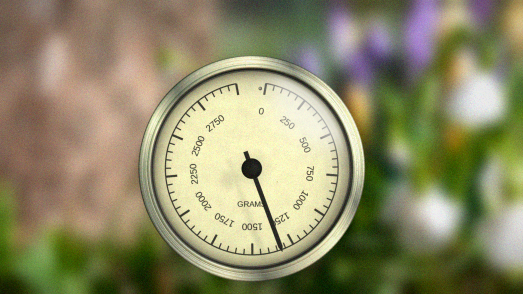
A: 1325 g
